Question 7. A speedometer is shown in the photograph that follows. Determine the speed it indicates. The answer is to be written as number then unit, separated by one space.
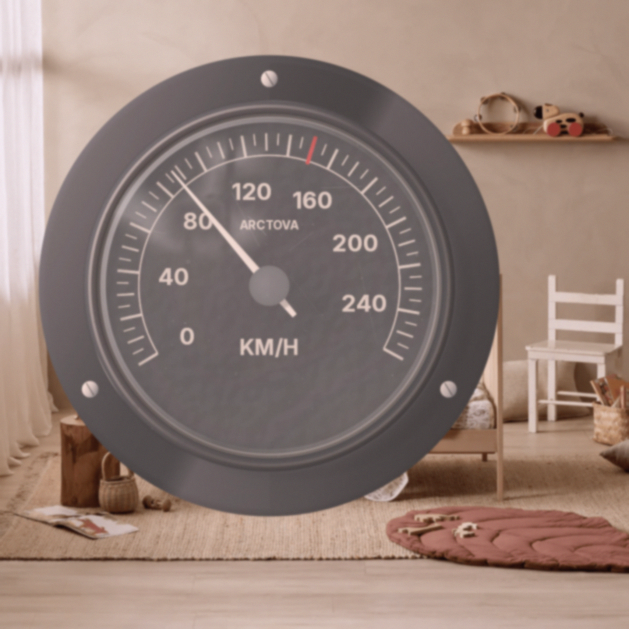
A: 87.5 km/h
